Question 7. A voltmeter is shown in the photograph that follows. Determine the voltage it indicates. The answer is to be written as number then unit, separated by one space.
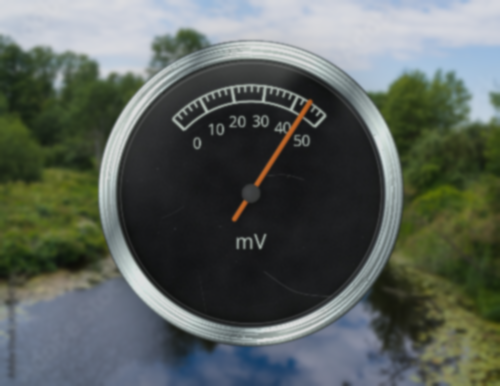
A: 44 mV
